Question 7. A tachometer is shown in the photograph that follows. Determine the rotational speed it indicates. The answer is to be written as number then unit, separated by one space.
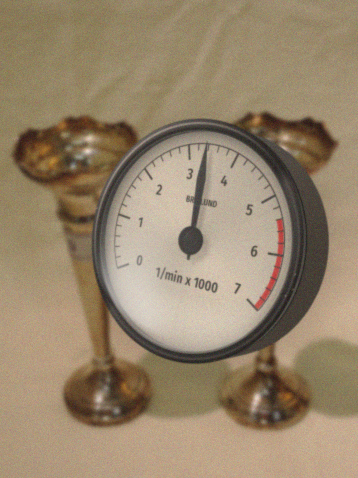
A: 3400 rpm
